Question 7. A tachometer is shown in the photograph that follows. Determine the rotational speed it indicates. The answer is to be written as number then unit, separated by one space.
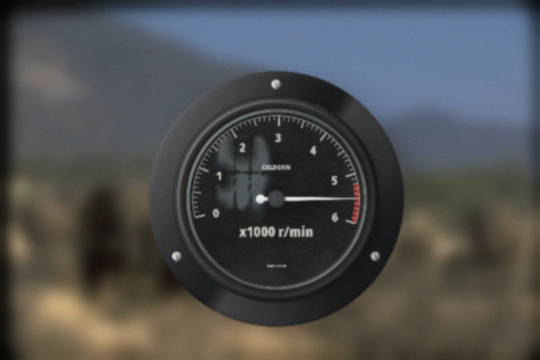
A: 5500 rpm
